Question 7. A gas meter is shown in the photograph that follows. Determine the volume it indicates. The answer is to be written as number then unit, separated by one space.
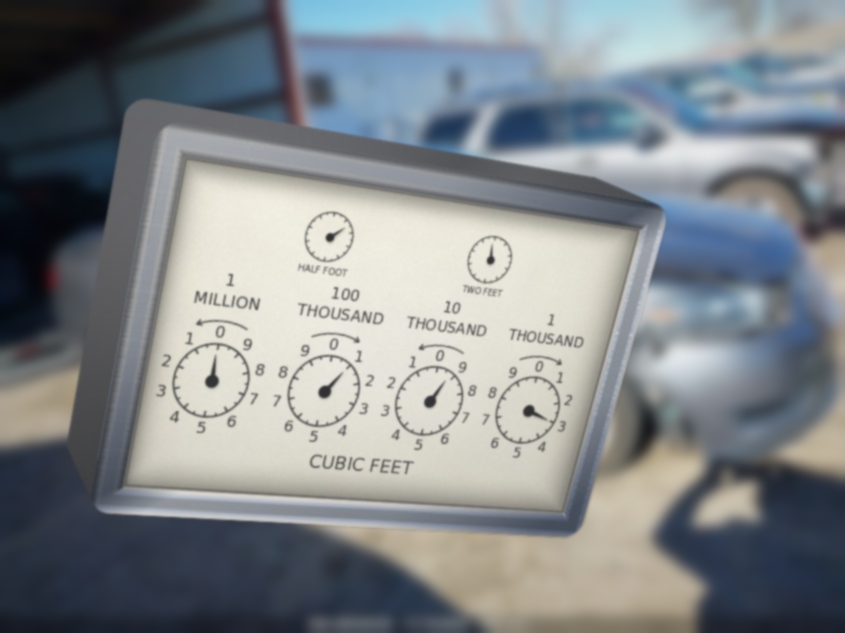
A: 9300 ft³
